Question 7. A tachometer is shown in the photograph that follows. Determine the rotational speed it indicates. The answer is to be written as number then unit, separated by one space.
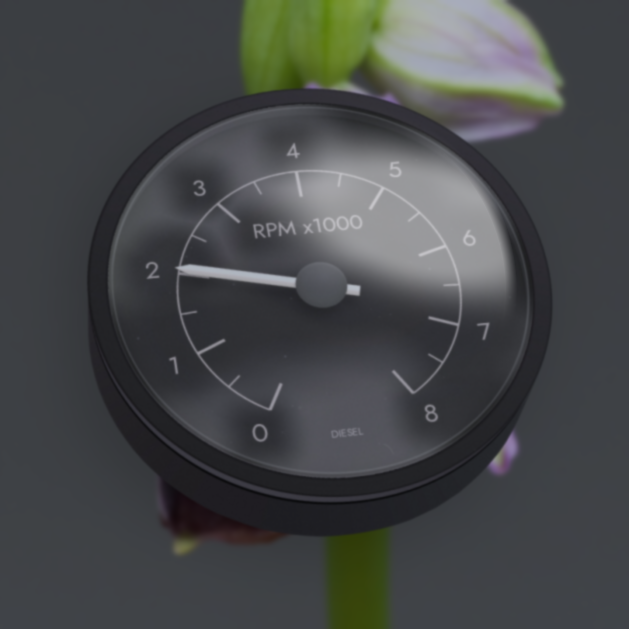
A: 2000 rpm
